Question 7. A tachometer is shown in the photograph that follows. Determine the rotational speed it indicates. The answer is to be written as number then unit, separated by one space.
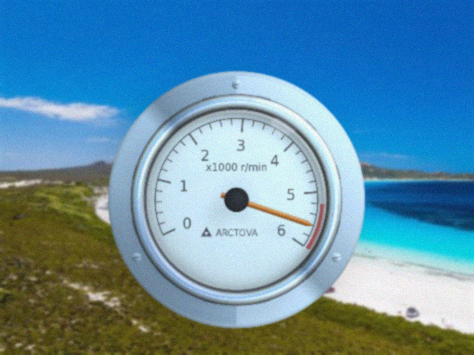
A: 5600 rpm
